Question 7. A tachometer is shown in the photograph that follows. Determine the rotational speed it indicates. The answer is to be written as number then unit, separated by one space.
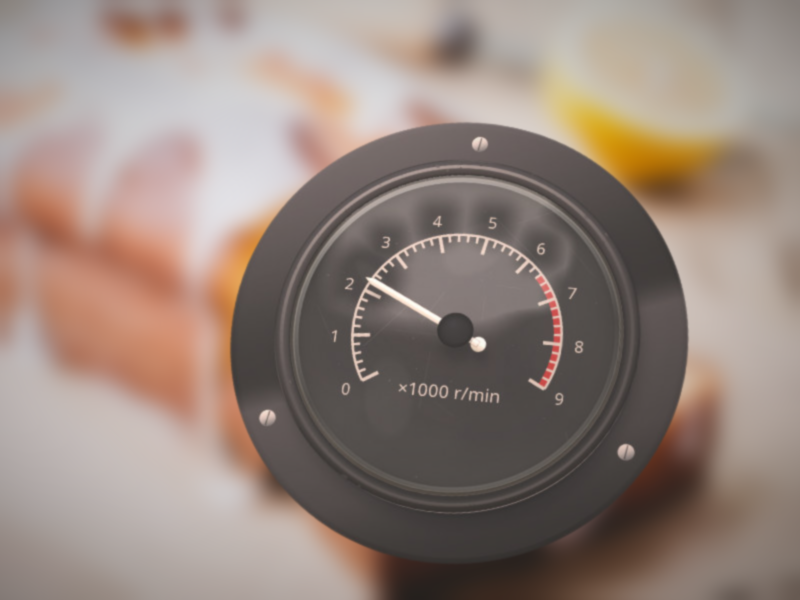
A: 2200 rpm
